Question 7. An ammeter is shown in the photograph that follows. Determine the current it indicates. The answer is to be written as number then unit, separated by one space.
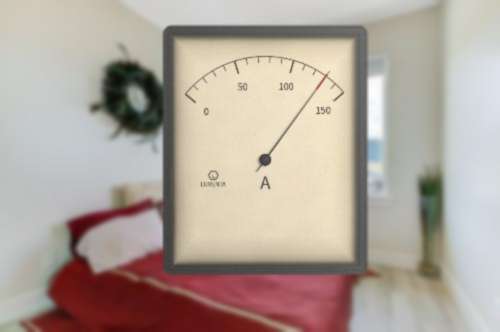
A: 130 A
